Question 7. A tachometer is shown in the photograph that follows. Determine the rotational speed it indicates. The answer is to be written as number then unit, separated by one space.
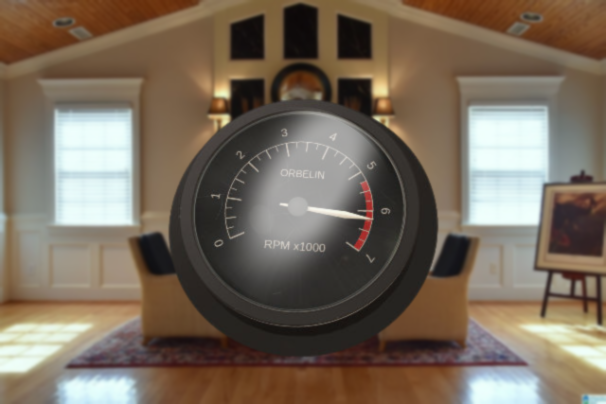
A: 6250 rpm
